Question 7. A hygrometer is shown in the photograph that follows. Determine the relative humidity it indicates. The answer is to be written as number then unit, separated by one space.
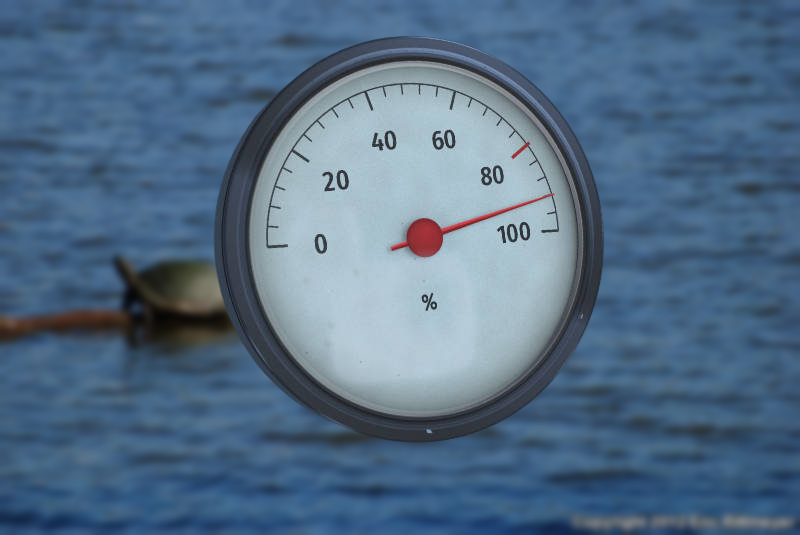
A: 92 %
